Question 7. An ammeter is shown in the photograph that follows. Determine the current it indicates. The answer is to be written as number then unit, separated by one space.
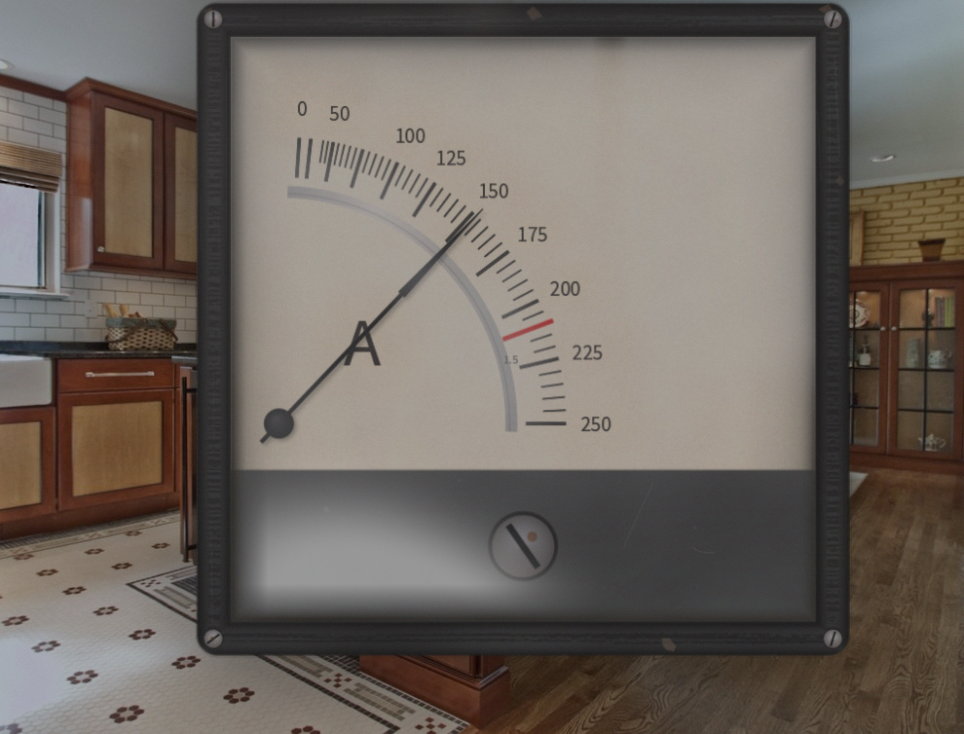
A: 152.5 A
